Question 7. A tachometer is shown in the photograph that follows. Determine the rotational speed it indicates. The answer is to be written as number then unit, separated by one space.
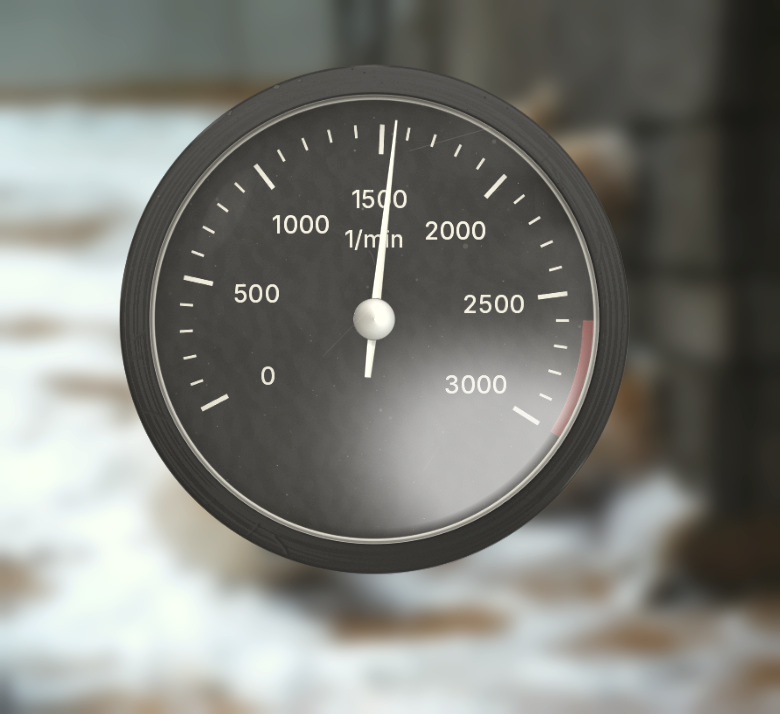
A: 1550 rpm
